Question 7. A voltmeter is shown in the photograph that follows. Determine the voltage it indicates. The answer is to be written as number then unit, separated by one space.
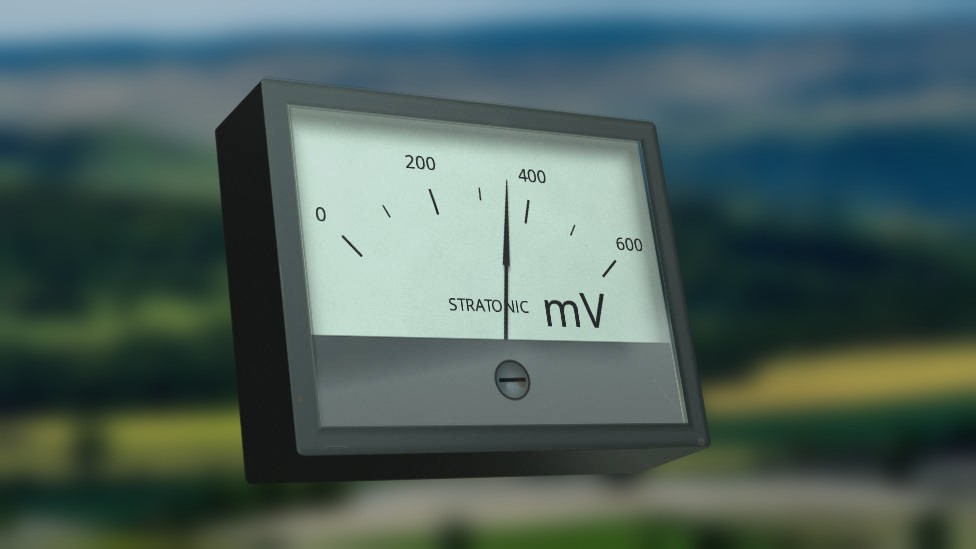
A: 350 mV
